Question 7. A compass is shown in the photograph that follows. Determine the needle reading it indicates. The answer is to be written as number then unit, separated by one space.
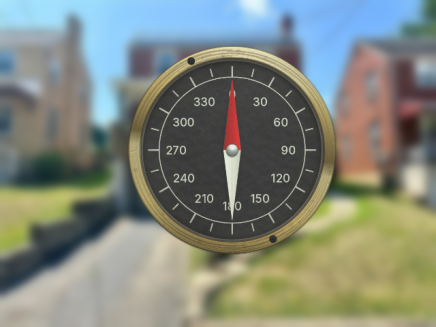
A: 0 °
